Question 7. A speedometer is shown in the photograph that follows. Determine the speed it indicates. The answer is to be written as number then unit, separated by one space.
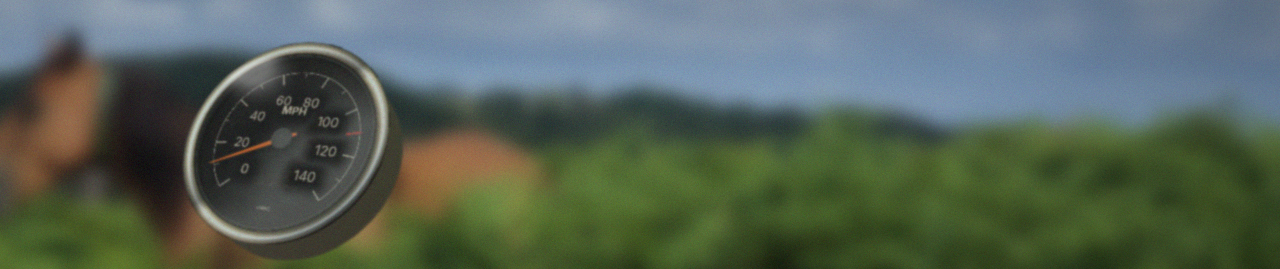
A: 10 mph
